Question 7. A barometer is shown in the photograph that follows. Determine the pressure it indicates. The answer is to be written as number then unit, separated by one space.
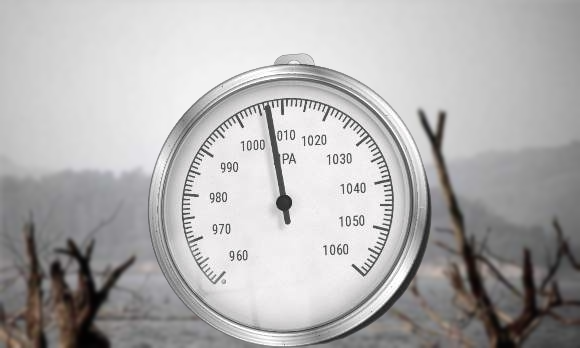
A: 1007 hPa
